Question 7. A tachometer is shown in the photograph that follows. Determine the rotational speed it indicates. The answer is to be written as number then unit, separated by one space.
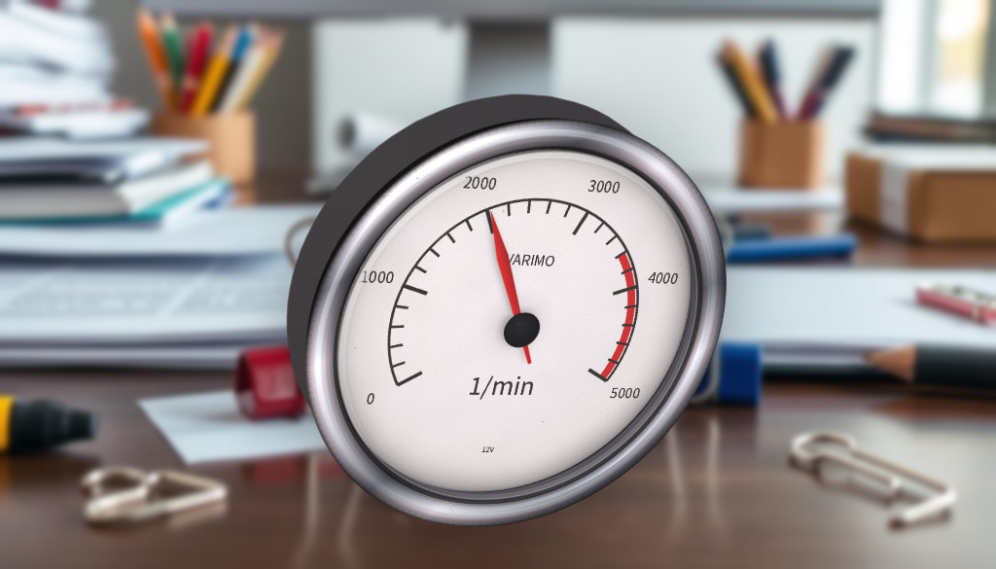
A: 2000 rpm
